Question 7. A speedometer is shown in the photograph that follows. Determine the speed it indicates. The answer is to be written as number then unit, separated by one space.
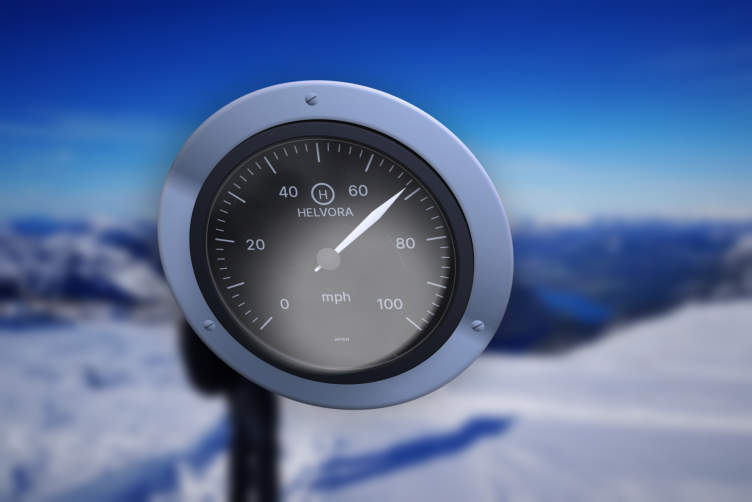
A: 68 mph
